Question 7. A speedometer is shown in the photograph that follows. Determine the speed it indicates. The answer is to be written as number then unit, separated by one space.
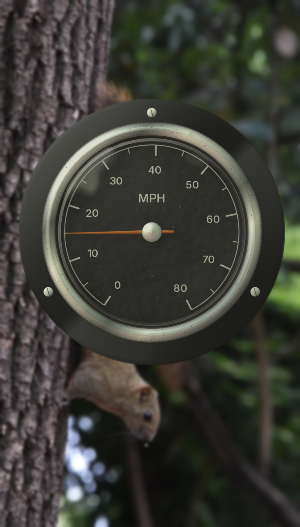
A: 15 mph
